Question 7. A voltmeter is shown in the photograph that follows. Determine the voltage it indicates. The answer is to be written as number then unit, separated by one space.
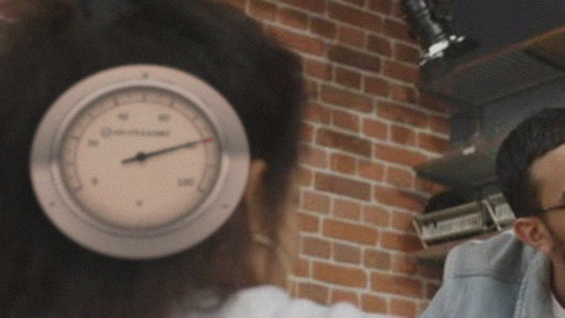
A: 80 V
